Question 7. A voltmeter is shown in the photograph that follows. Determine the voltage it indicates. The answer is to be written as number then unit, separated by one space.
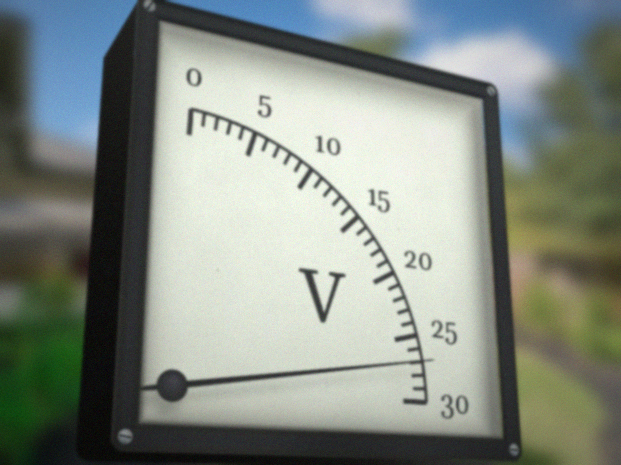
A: 27 V
